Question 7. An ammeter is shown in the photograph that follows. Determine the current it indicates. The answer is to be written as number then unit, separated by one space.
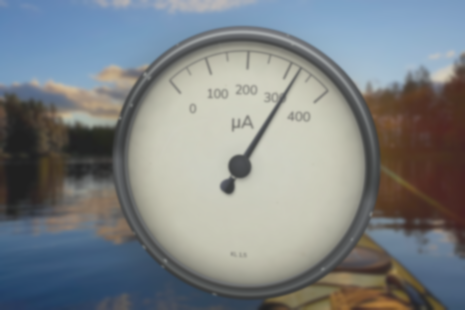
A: 325 µA
